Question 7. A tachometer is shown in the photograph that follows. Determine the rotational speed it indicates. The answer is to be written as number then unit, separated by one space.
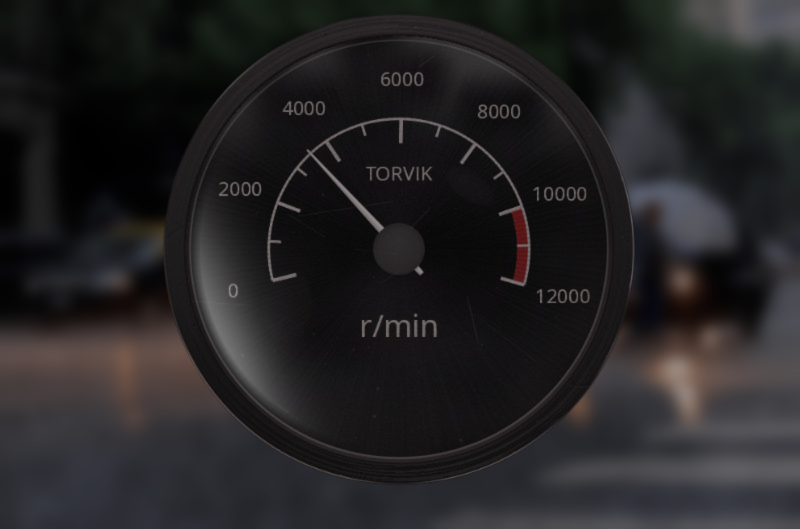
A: 3500 rpm
